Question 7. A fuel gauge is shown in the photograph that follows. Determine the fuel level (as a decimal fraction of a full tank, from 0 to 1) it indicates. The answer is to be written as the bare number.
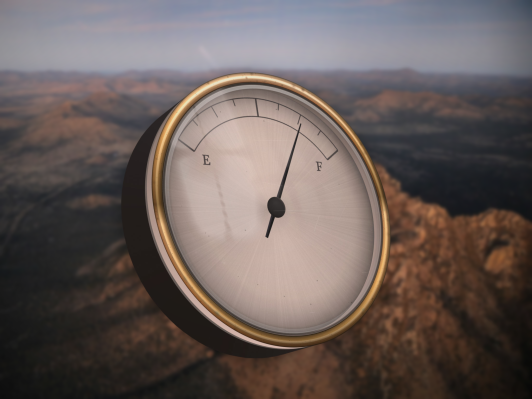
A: 0.75
